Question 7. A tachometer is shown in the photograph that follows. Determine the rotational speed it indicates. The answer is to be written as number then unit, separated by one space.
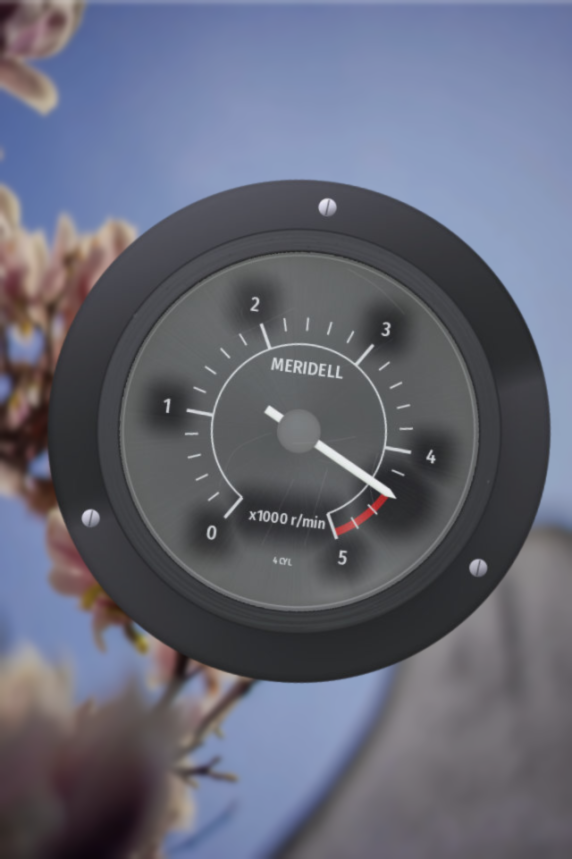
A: 4400 rpm
